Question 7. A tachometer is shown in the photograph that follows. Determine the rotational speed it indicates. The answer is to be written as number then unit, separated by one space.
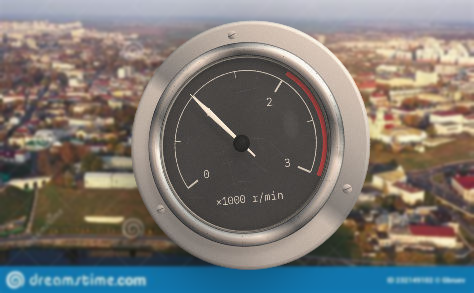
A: 1000 rpm
